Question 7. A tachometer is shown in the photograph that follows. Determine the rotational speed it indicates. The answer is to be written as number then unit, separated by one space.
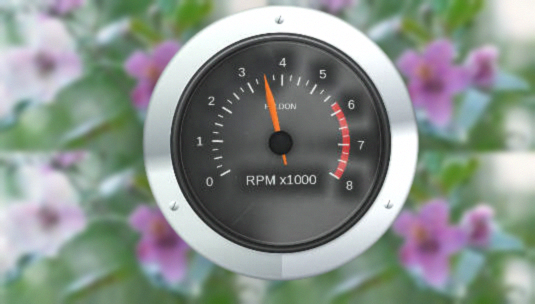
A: 3500 rpm
